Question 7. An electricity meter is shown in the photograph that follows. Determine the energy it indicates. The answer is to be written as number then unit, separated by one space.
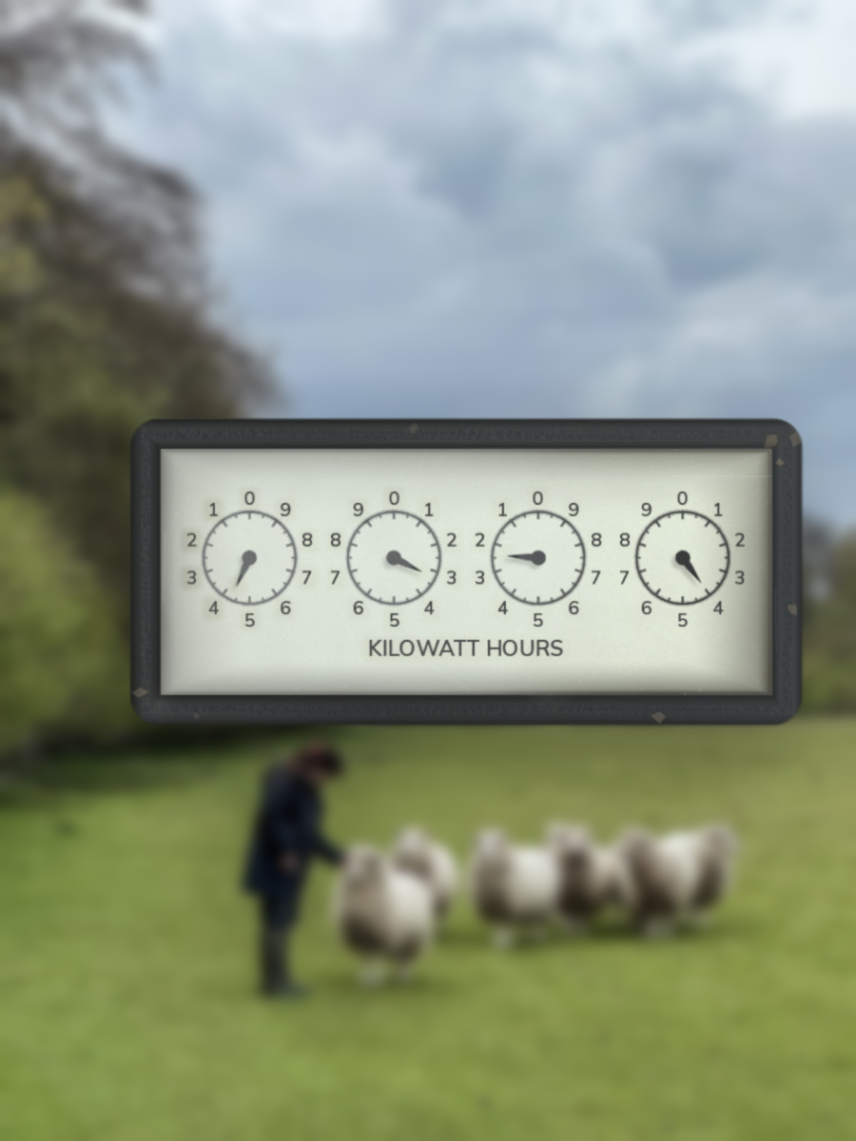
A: 4324 kWh
